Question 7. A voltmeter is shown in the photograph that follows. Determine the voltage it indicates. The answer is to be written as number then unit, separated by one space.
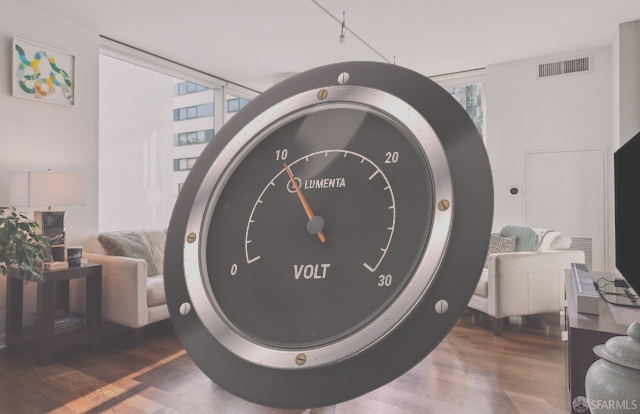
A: 10 V
